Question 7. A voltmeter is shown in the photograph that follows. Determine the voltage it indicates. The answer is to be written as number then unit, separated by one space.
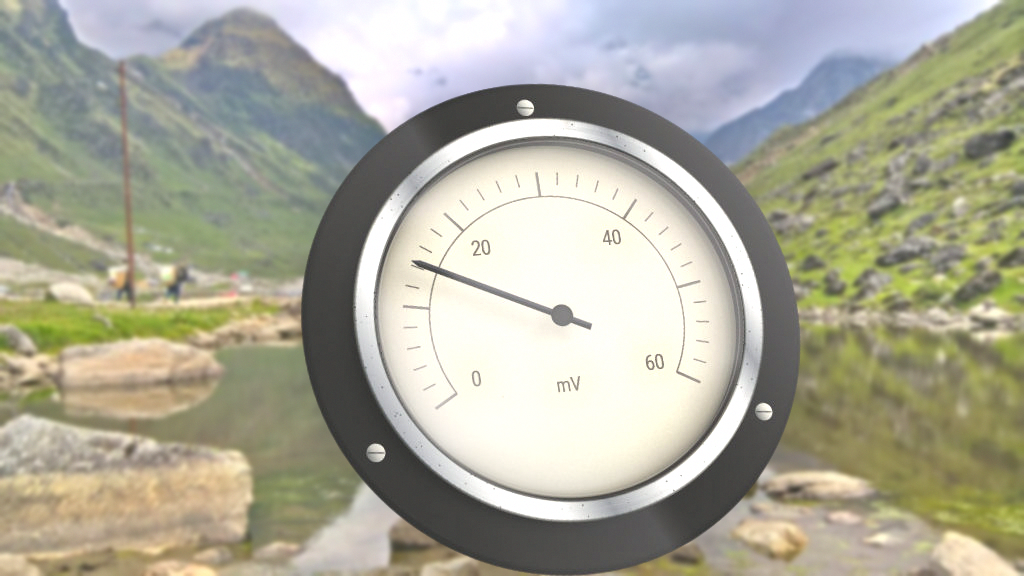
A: 14 mV
